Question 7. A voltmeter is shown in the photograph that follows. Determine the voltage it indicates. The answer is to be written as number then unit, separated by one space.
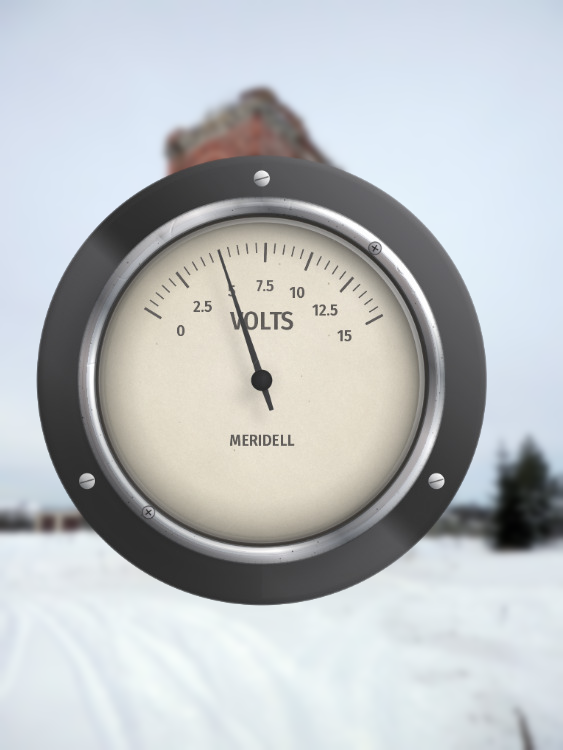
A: 5 V
